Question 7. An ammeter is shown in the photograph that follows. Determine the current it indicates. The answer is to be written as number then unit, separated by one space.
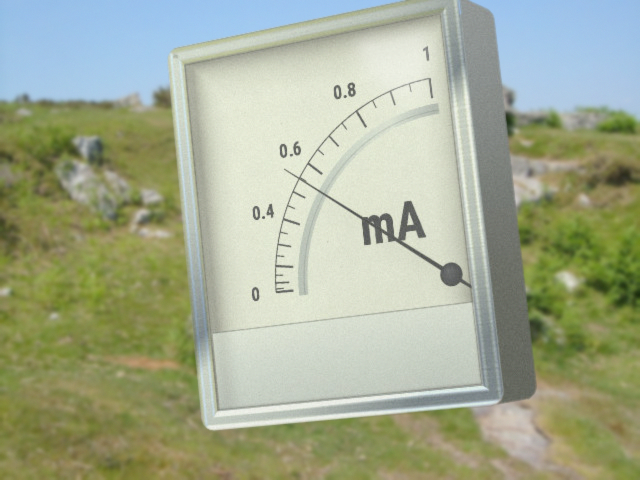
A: 0.55 mA
